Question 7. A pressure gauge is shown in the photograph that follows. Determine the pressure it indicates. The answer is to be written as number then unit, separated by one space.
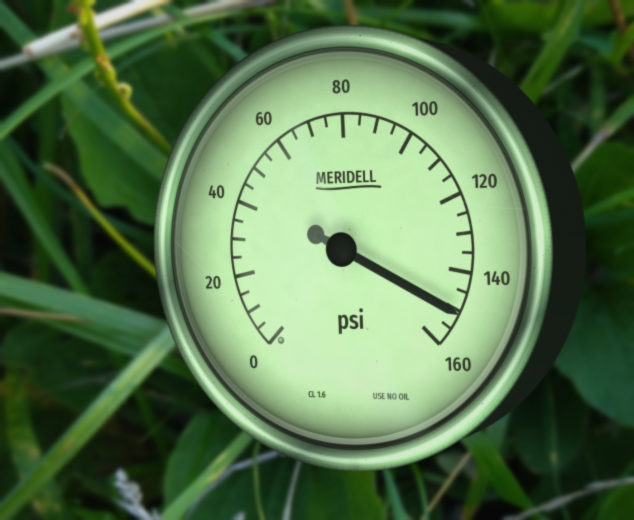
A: 150 psi
